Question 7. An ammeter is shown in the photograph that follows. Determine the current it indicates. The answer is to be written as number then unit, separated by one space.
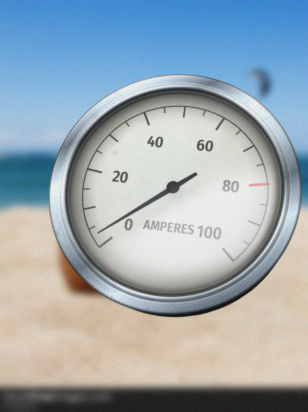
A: 2.5 A
